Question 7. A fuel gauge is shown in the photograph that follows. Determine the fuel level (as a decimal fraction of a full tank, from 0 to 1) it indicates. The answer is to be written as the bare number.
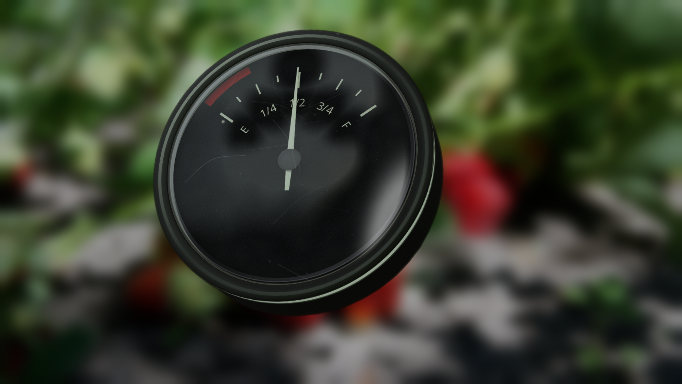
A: 0.5
